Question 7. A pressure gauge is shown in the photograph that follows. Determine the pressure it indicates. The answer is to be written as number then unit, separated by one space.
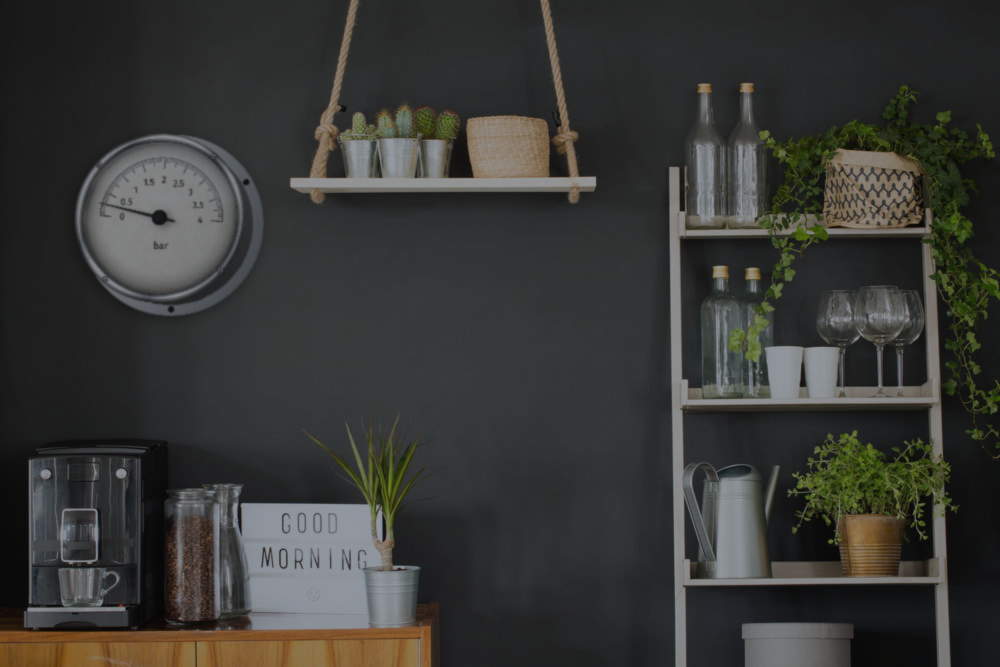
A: 0.25 bar
